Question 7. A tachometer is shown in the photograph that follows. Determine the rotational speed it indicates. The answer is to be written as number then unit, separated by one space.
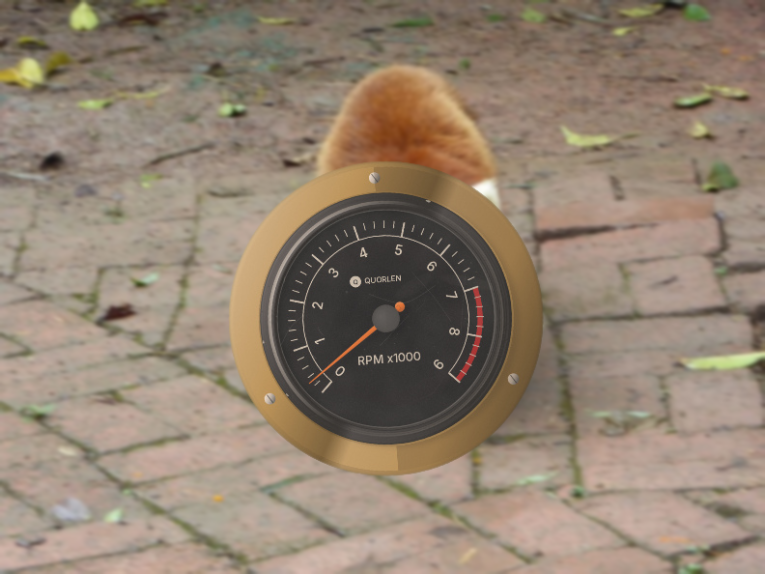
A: 300 rpm
